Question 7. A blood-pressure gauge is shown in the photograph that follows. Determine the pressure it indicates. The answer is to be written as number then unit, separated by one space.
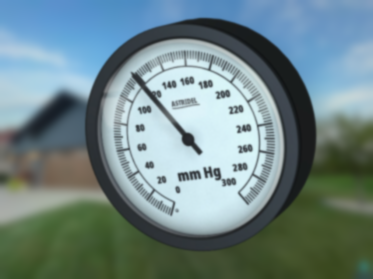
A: 120 mmHg
